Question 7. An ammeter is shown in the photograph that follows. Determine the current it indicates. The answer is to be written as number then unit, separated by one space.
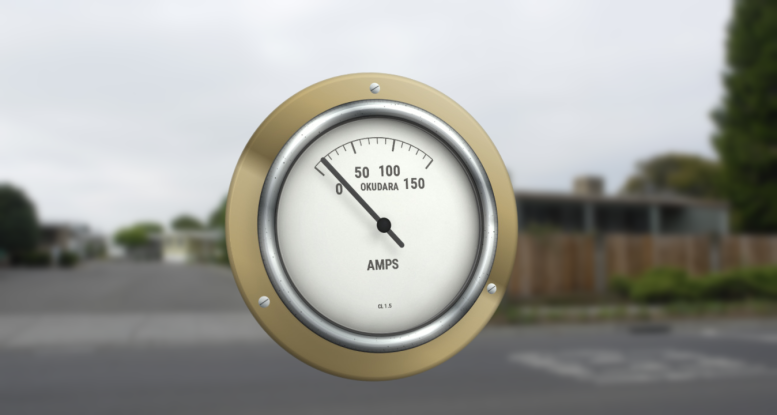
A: 10 A
